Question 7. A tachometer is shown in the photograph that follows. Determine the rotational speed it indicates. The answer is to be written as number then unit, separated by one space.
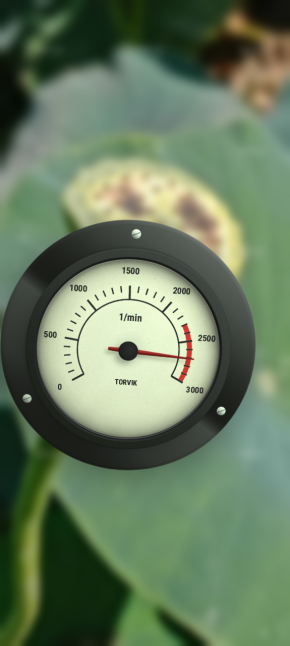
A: 2700 rpm
